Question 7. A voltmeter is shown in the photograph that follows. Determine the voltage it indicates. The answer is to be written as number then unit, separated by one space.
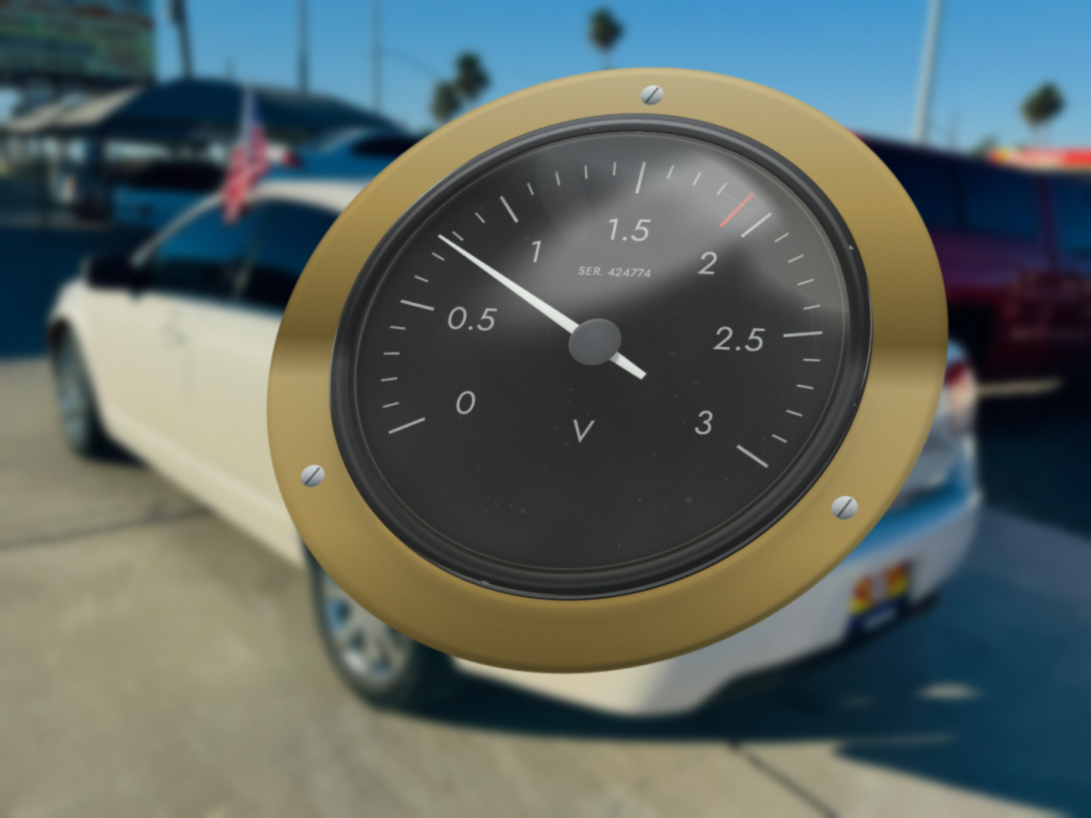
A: 0.75 V
